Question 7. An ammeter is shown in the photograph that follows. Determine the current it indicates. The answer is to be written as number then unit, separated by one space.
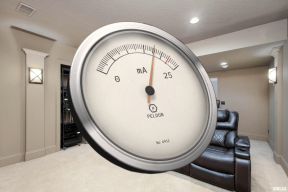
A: 17.5 mA
